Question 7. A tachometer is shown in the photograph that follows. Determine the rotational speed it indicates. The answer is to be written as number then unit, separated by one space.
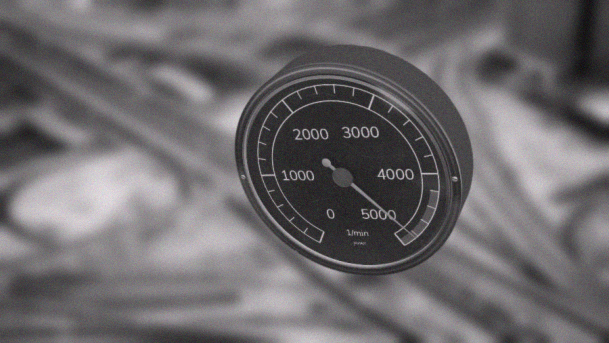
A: 4800 rpm
